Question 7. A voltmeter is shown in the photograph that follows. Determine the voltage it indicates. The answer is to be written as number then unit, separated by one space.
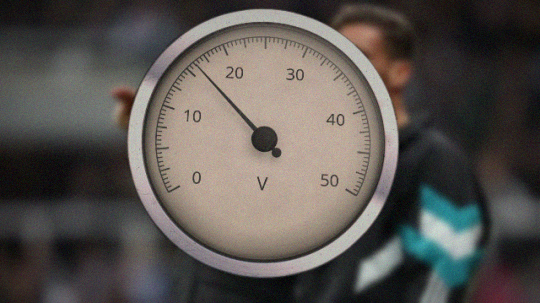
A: 16 V
